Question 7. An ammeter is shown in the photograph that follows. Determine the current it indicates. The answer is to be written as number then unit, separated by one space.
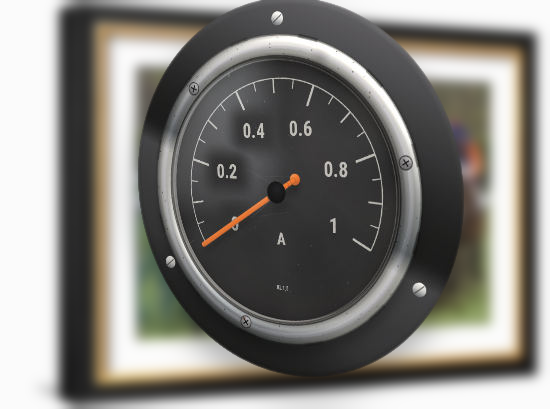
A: 0 A
